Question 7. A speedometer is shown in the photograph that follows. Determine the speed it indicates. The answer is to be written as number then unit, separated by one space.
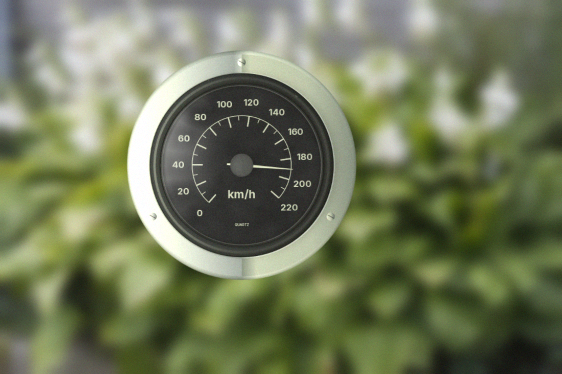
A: 190 km/h
